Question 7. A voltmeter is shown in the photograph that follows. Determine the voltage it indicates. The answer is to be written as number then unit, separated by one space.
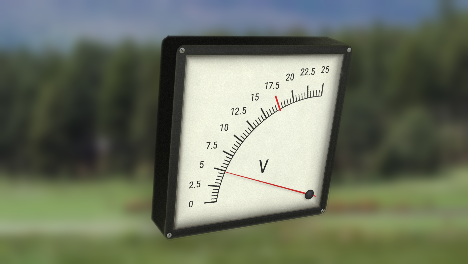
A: 5 V
